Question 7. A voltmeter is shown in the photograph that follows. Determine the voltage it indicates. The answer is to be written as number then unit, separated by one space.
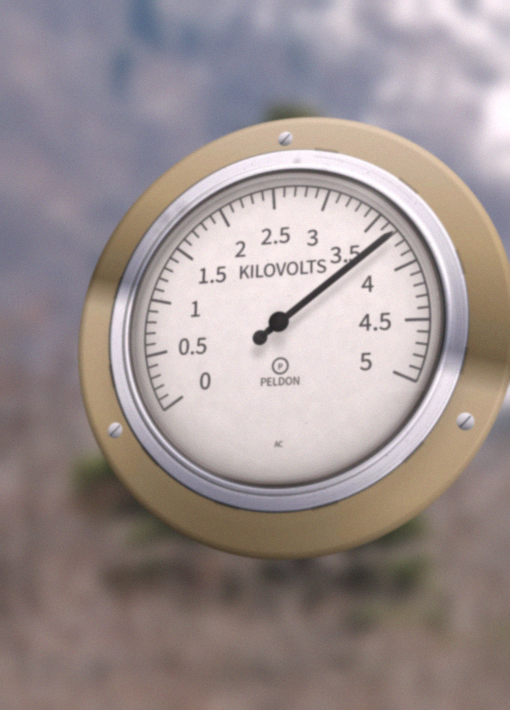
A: 3.7 kV
